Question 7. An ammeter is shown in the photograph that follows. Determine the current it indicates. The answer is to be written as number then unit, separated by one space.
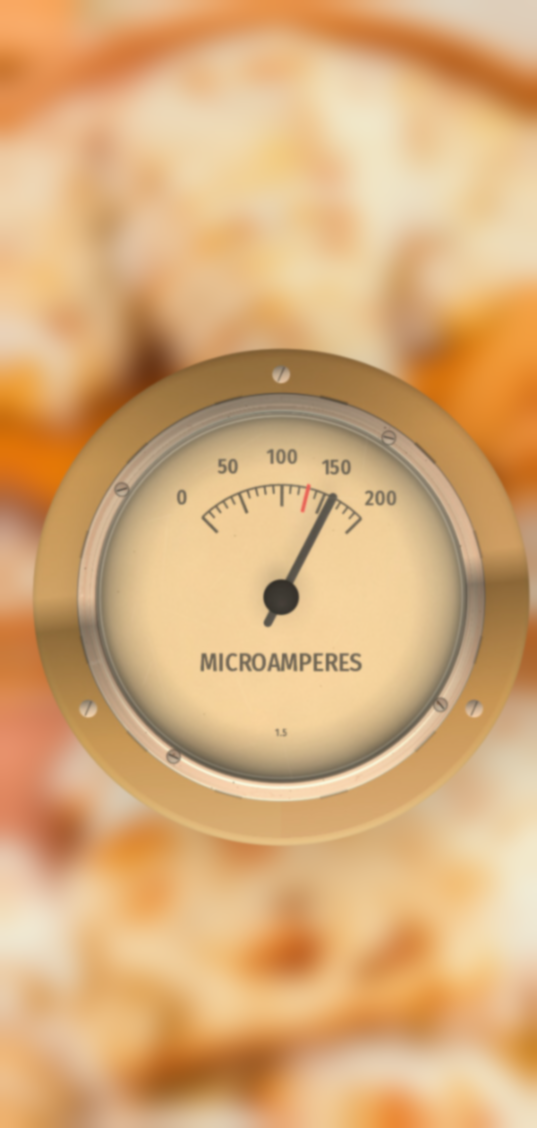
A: 160 µA
